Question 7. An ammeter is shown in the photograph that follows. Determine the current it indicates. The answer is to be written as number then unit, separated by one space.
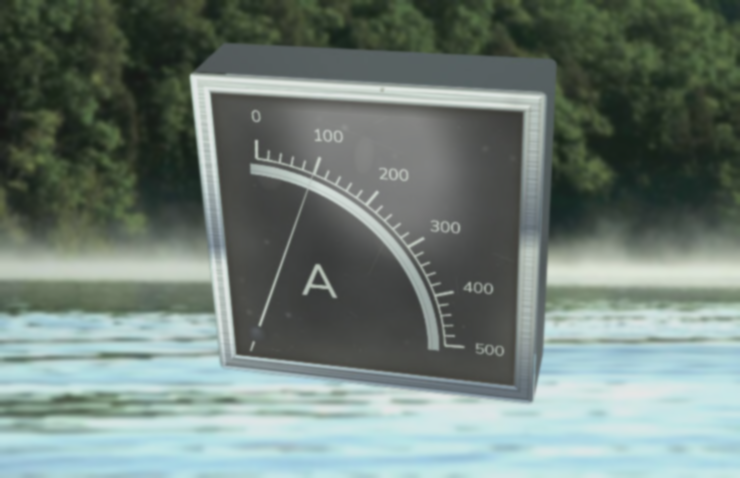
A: 100 A
